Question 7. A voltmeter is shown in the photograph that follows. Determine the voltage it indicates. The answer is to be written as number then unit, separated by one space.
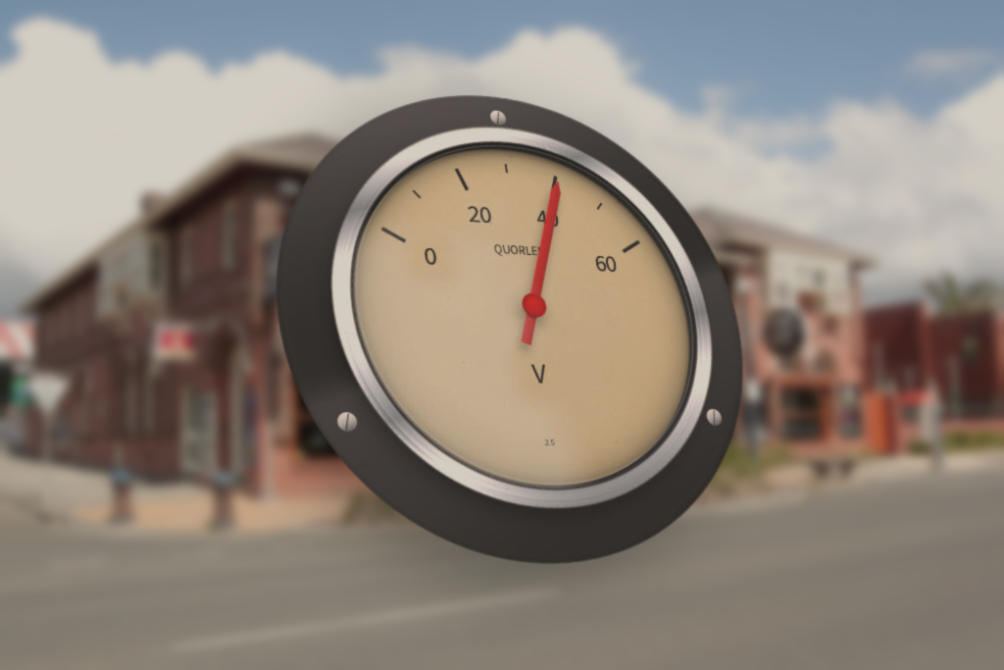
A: 40 V
